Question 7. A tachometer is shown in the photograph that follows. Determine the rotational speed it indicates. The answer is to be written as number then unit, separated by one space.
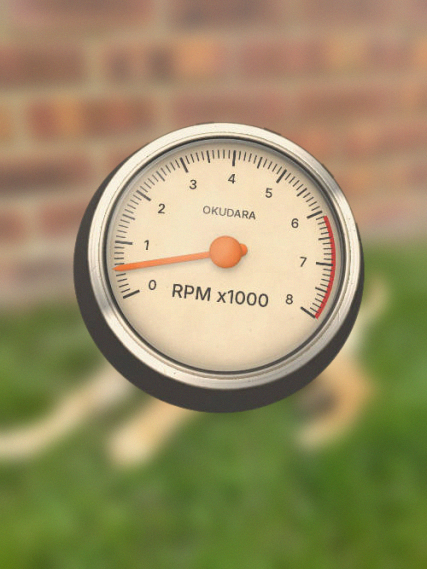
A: 500 rpm
